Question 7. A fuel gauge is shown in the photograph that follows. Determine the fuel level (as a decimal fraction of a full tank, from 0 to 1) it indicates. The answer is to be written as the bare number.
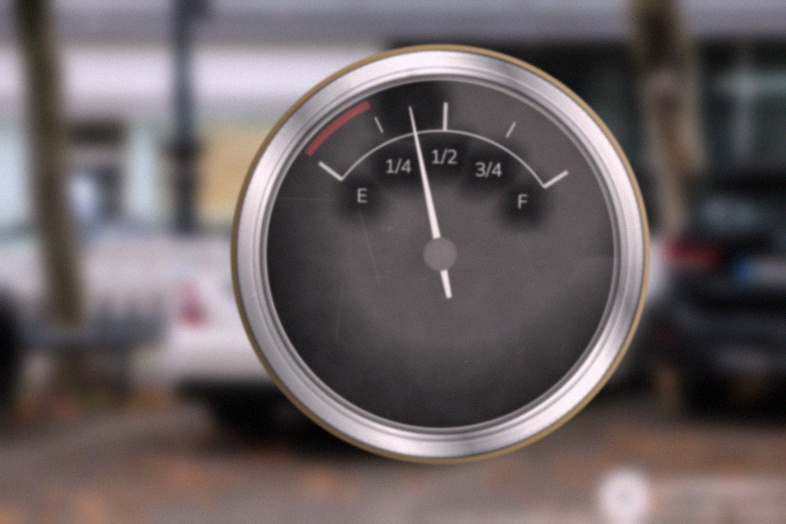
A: 0.375
